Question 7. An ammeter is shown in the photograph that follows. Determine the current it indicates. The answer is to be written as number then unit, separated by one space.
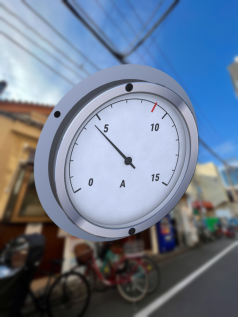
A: 4.5 A
